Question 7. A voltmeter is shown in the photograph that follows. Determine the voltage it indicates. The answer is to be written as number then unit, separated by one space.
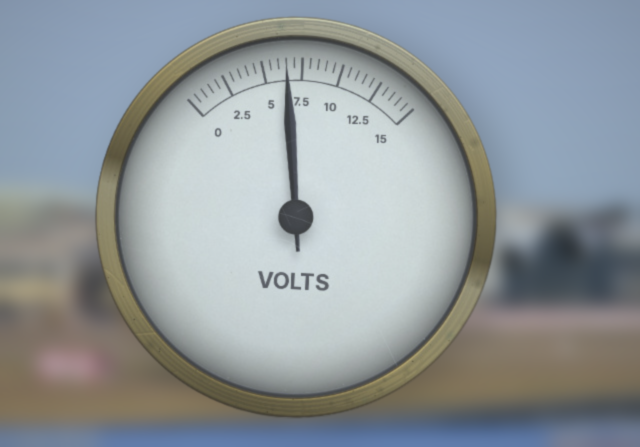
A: 6.5 V
